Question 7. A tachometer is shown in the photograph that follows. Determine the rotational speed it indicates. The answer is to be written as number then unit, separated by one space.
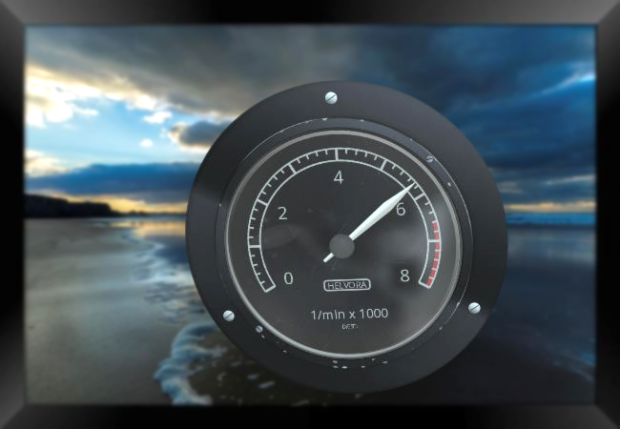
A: 5700 rpm
